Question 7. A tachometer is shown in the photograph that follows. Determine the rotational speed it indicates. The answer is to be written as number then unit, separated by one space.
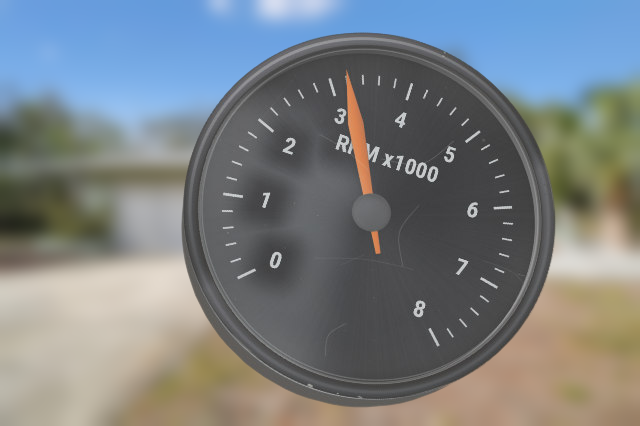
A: 3200 rpm
